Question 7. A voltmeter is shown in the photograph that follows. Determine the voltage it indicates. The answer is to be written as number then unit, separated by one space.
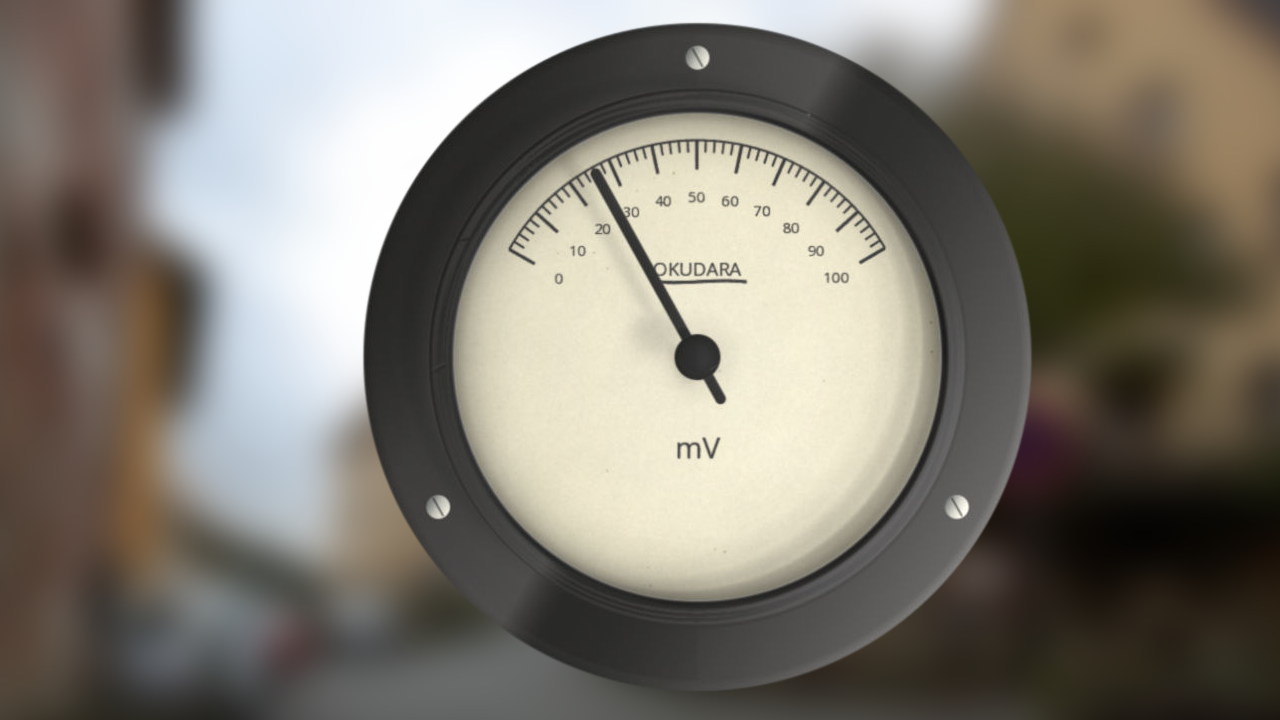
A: 26 mV
